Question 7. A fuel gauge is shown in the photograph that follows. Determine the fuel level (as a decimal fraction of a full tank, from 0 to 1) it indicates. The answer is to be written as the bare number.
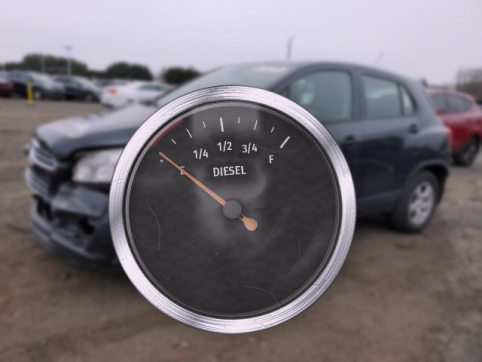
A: 0
